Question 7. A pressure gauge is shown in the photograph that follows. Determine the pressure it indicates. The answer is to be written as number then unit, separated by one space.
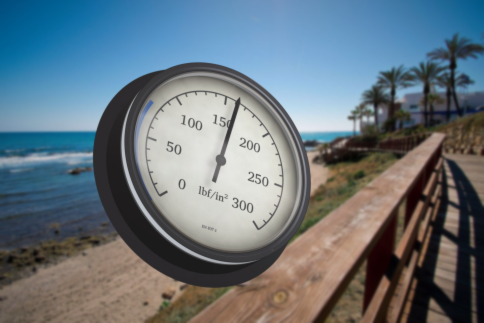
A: 160 psi
